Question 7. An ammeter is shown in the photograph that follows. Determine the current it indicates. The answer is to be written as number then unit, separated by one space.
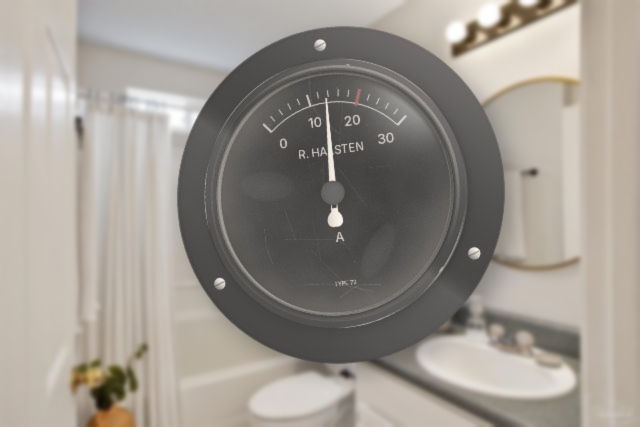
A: 14 A
